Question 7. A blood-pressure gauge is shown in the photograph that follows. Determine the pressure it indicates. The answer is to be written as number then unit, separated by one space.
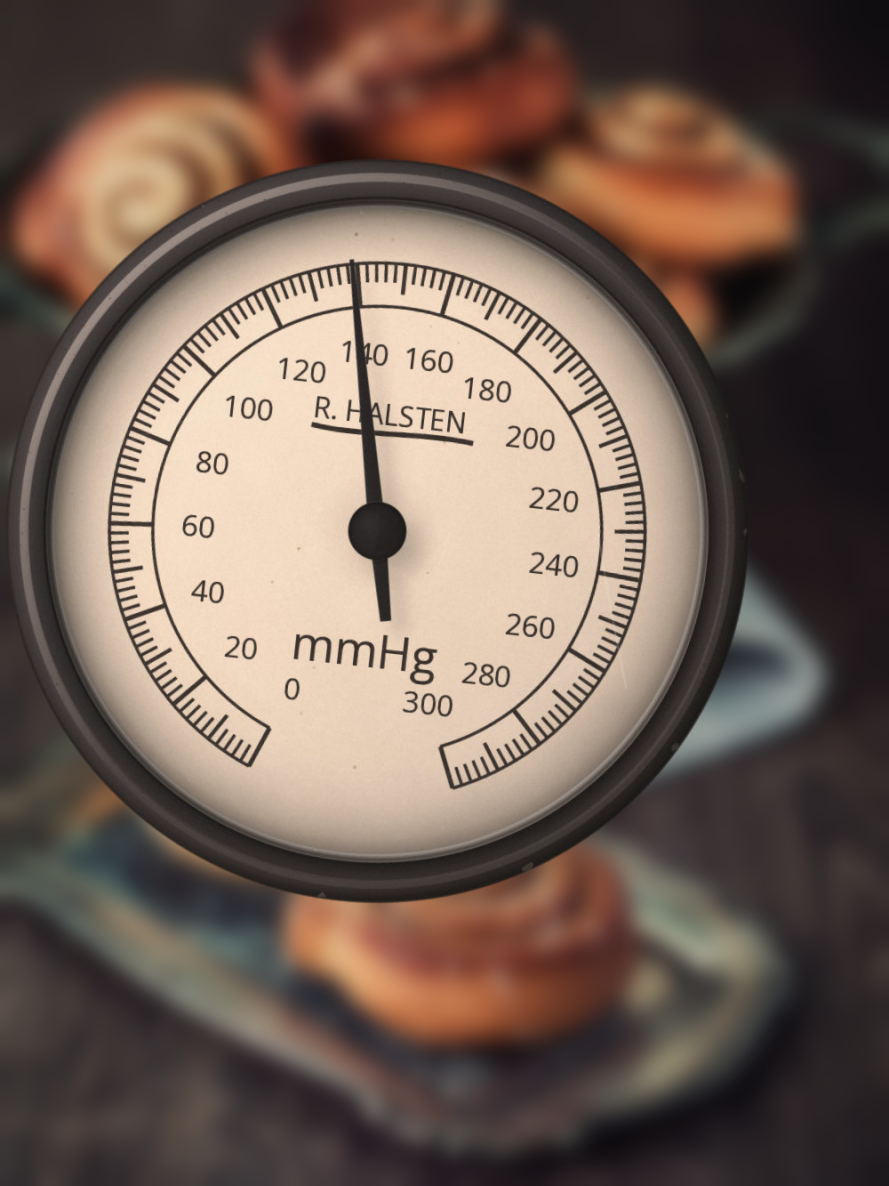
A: 139 mmHg
